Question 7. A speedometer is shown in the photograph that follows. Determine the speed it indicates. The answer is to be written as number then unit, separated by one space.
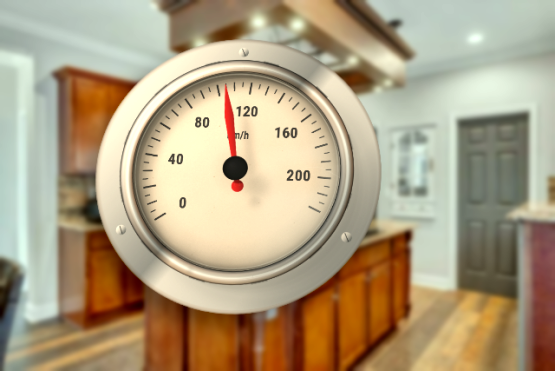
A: 105 km/h
